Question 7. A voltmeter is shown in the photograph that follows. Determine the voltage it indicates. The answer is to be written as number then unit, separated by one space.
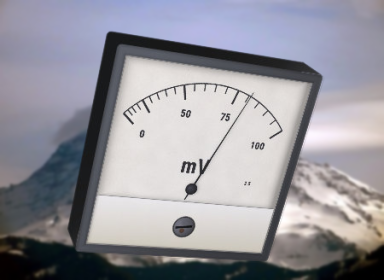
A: 80 mV
